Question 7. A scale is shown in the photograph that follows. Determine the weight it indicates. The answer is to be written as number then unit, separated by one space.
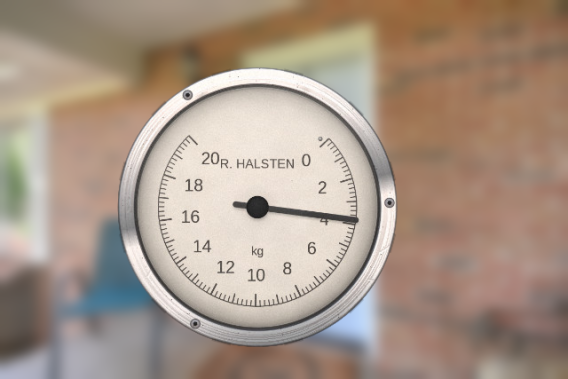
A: 3.8 kg
